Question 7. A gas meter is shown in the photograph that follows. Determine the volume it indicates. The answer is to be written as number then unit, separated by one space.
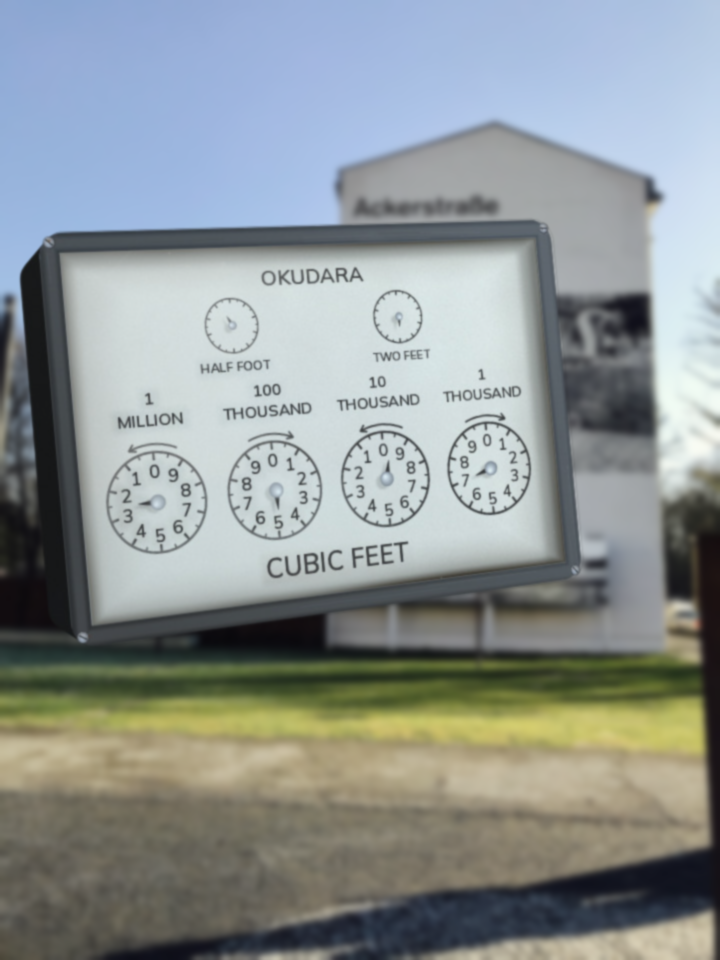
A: 249700 ft³
